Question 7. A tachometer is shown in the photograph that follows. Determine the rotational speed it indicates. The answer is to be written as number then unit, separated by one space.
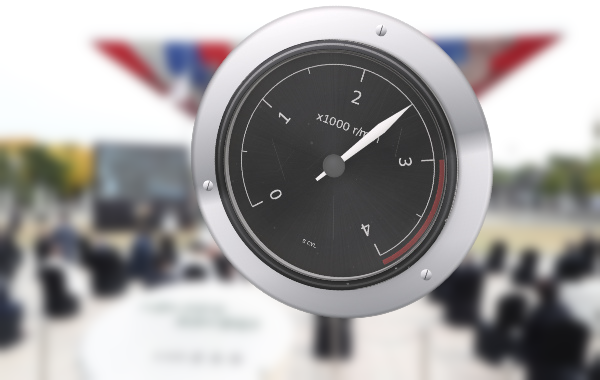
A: 2500 rpm
